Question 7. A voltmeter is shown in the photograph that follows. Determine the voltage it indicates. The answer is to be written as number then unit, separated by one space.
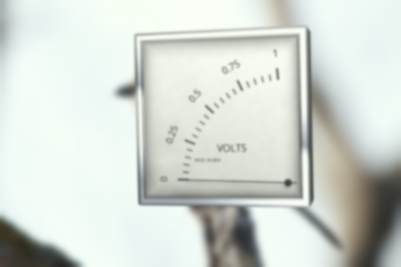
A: 0 V
